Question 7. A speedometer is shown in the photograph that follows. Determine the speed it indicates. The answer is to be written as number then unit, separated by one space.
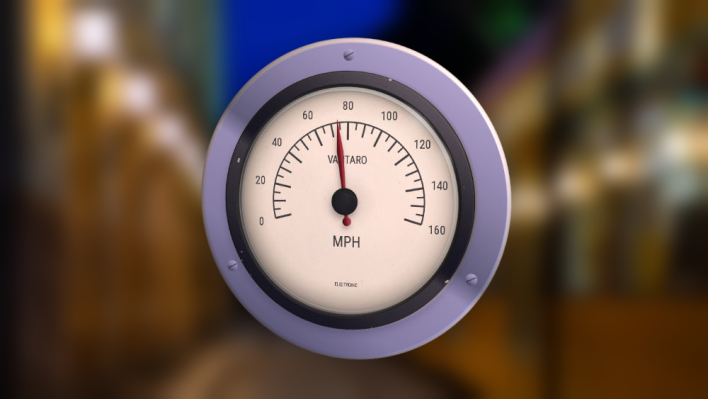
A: 75 mph
